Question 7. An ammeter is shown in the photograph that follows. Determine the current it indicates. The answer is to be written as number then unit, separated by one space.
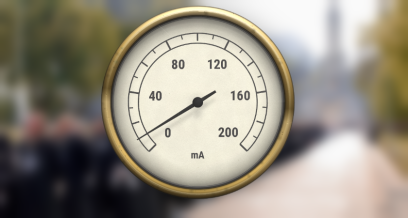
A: 10 mA
